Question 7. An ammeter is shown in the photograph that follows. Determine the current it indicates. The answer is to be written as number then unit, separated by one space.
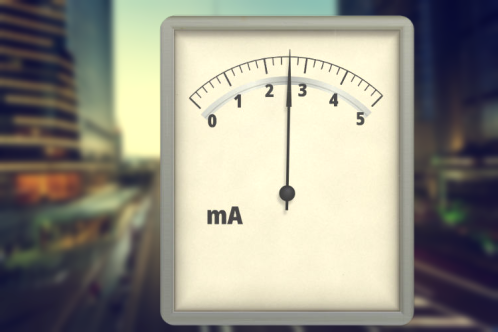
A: 2.6 mA
